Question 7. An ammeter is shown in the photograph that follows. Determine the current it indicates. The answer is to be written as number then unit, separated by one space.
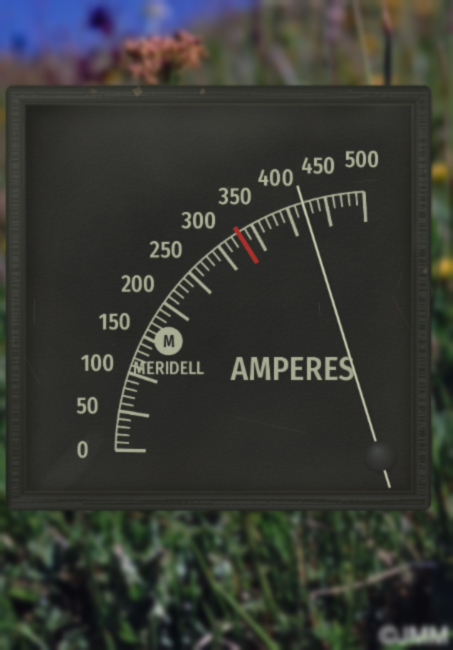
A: 420 A
